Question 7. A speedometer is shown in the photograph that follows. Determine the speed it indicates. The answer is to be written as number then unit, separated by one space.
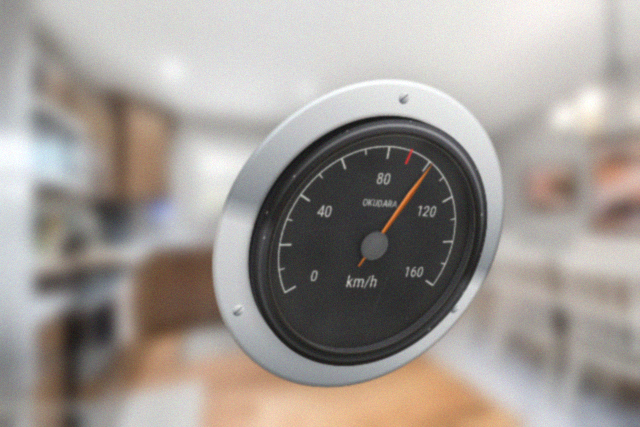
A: 100 km/h
